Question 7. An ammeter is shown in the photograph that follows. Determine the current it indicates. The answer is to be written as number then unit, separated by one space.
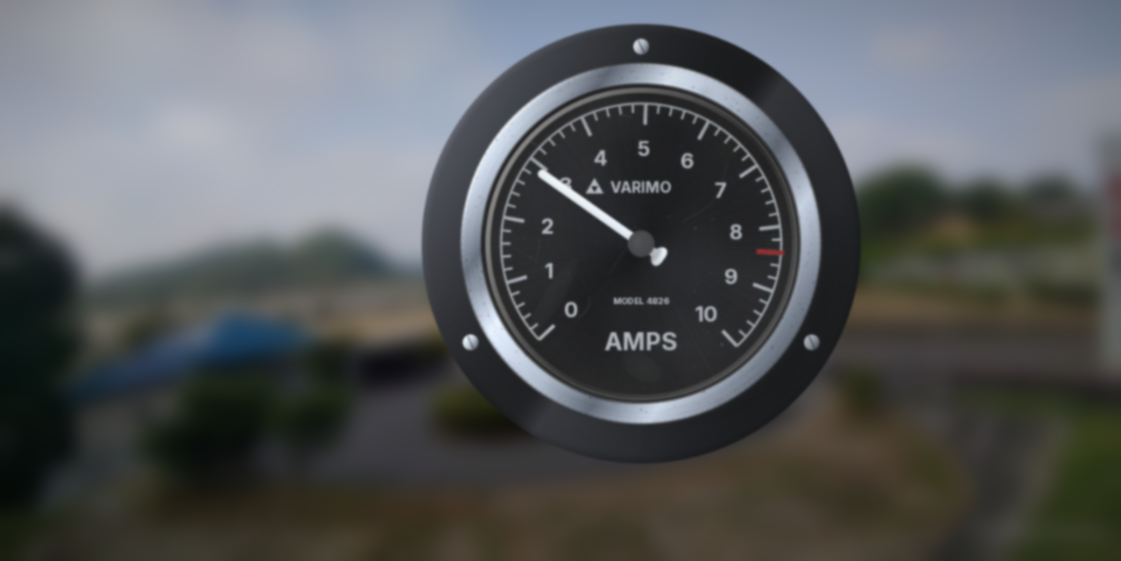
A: 2.9 A
